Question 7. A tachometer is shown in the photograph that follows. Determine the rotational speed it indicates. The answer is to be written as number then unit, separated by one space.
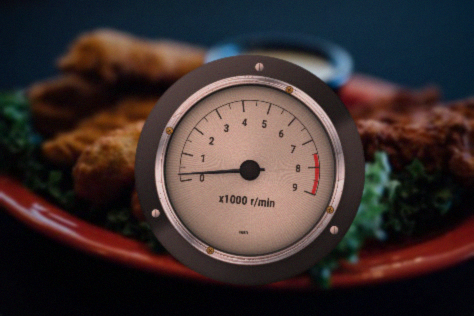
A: 250 rpm
